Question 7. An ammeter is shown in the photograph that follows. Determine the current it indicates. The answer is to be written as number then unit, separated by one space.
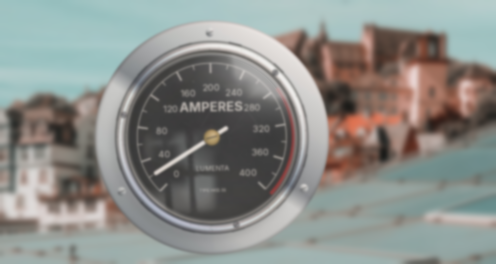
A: 20 A
